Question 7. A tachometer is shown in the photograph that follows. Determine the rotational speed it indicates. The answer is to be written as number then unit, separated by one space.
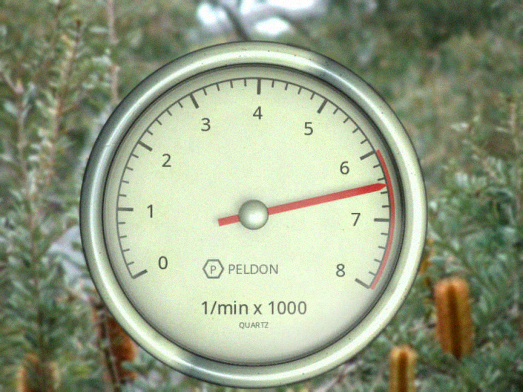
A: 6500 rpm
